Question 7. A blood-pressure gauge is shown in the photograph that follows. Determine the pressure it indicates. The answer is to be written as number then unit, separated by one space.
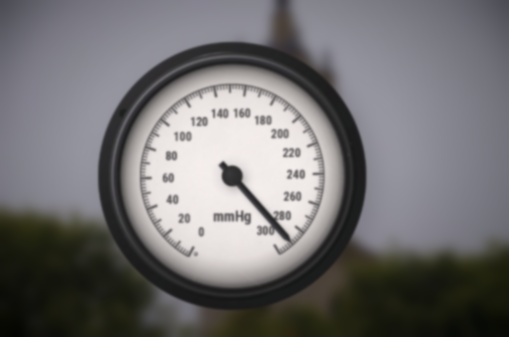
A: 290 mmHg
